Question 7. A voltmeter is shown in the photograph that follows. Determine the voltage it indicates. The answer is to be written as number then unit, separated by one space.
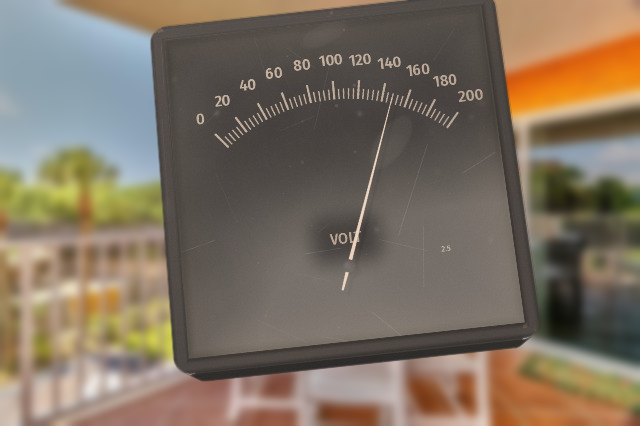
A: 148 V
